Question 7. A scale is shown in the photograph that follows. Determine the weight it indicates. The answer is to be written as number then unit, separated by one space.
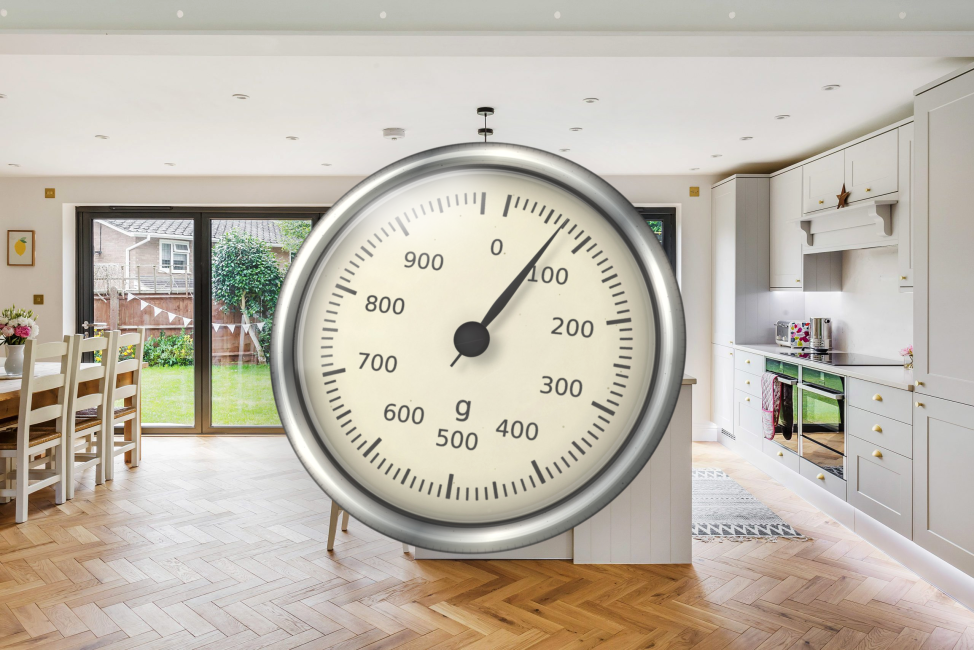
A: 70 g
